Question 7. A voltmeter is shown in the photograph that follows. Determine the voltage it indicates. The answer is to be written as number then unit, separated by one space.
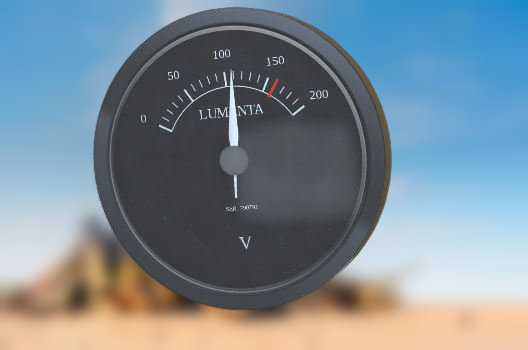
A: 110 V
